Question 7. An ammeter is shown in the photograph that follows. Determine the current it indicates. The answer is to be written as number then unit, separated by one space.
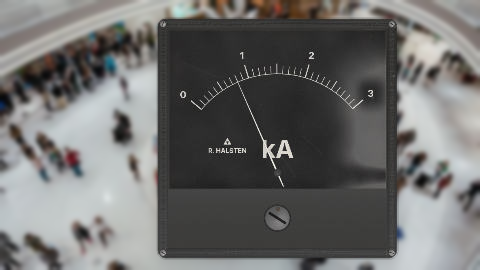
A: 0.8 kA
